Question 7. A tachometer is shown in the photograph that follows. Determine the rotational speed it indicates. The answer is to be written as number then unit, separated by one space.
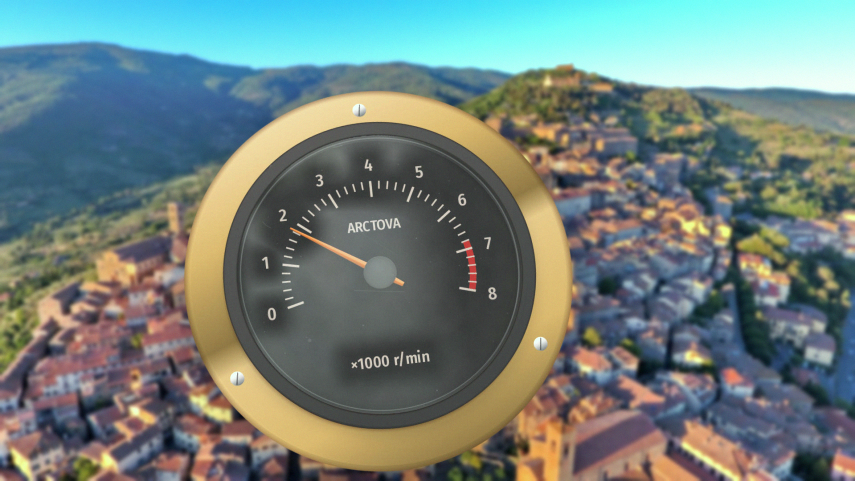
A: 1800 rpm
